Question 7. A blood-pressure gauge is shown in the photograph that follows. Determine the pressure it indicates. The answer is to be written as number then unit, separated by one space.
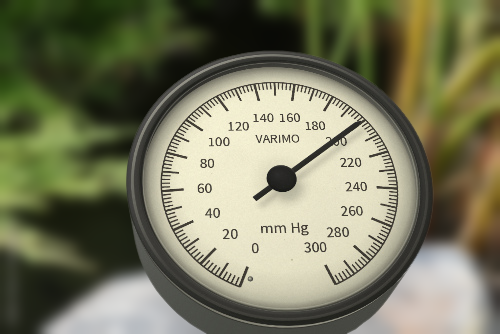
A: 200 mmHg
